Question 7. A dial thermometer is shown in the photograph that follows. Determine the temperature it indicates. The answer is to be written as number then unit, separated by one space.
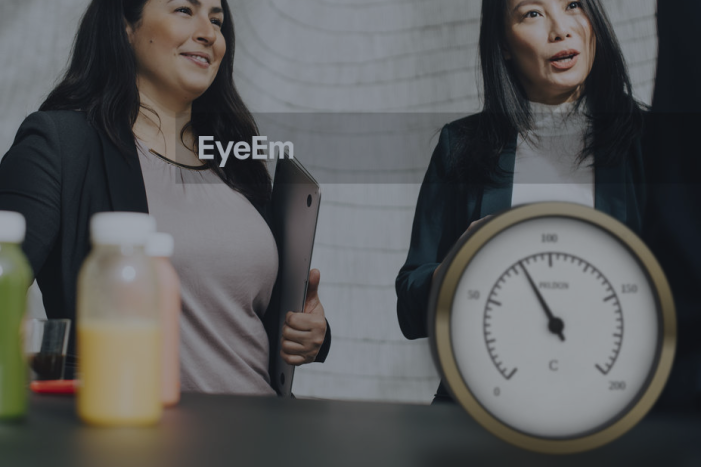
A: 80 °C
